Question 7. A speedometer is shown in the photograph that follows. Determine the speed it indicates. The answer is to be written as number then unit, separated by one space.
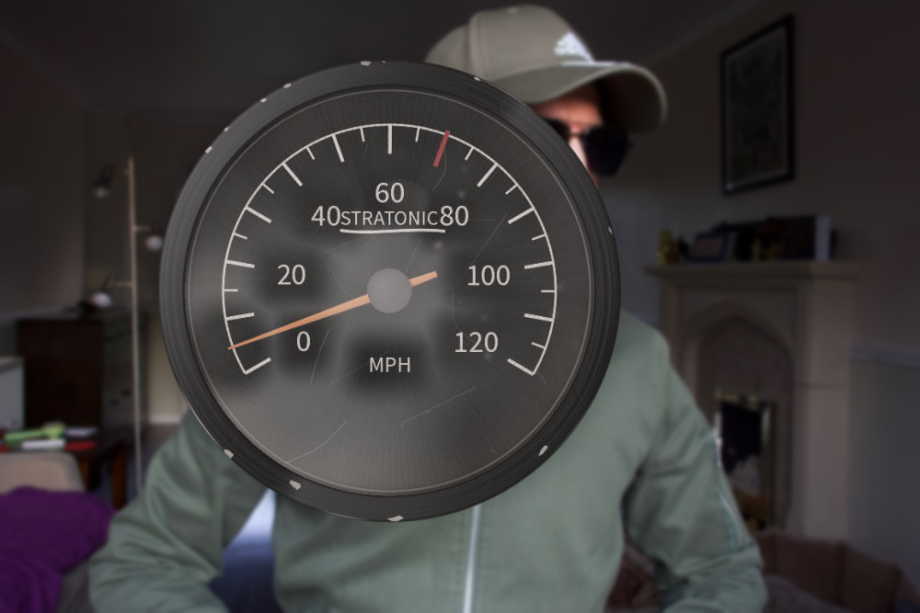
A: 5 mph
